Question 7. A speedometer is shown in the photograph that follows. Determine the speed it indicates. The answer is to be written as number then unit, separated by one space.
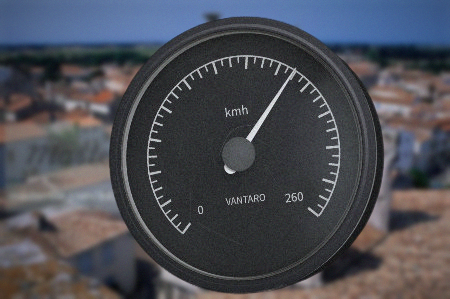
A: 170 km/h
